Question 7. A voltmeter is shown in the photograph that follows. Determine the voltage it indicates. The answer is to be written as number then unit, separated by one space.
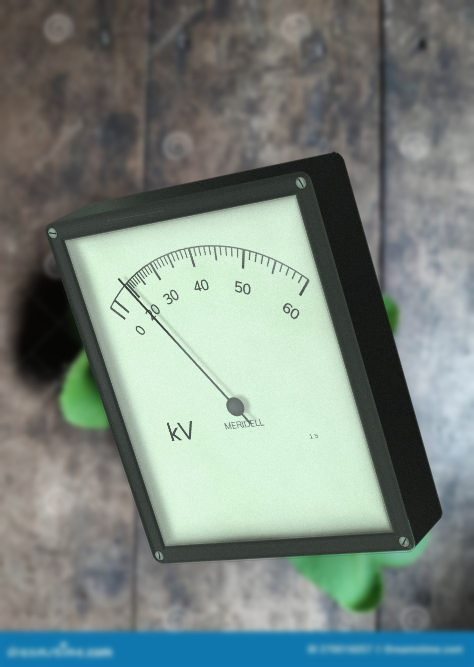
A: 20 kV
